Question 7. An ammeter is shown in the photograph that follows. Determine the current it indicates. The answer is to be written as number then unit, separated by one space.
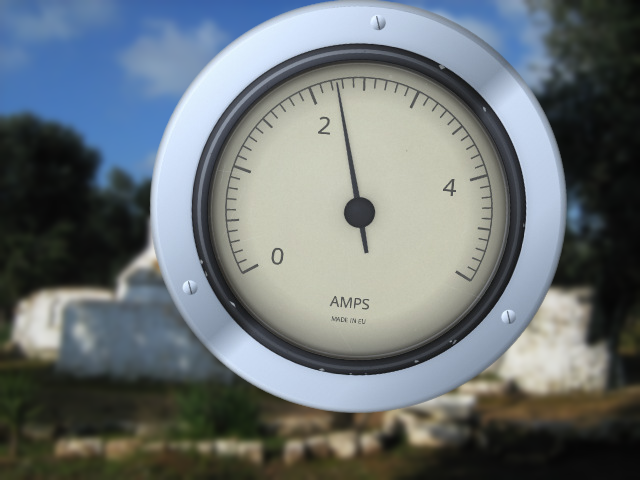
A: 2.25 A
